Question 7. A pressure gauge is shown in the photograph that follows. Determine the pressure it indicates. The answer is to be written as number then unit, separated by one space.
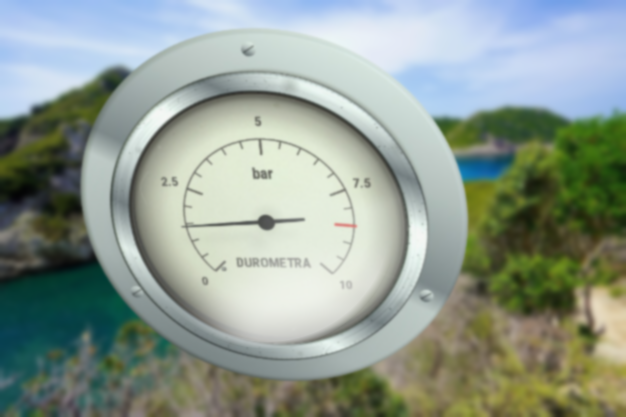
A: 1.5 bar
